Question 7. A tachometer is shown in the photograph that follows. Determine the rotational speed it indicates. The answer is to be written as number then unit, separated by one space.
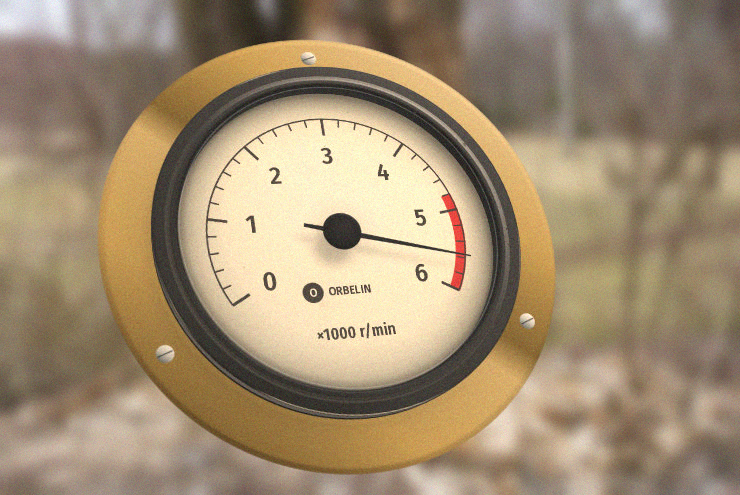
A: 5600 rpm
